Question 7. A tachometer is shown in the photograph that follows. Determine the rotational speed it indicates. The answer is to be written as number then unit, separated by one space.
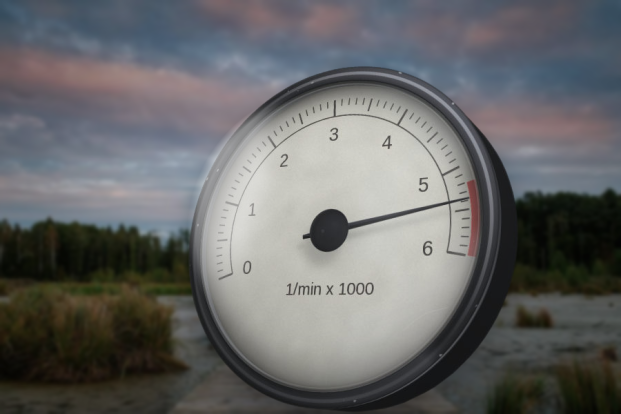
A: 5400 rpm
